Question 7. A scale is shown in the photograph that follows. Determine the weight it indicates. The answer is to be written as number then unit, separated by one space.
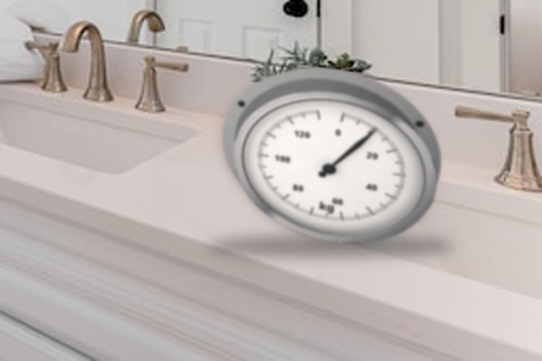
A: 10 kg
